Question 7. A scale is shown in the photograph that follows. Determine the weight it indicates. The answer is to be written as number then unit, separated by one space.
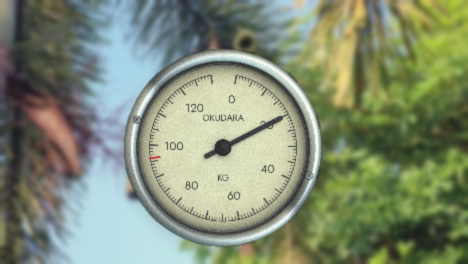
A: 20 kg
